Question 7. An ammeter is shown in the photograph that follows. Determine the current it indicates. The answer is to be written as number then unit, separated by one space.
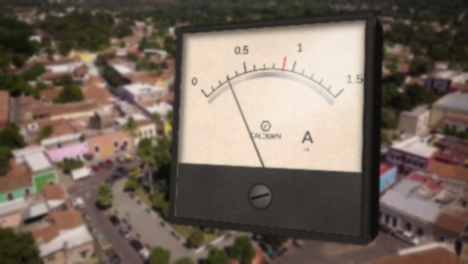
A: 0.3 A
